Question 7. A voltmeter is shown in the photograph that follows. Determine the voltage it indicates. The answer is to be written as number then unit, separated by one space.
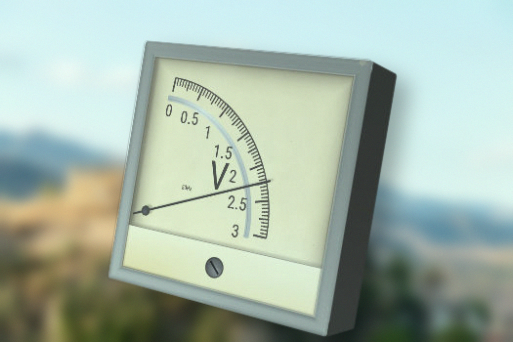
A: 2.25 V
